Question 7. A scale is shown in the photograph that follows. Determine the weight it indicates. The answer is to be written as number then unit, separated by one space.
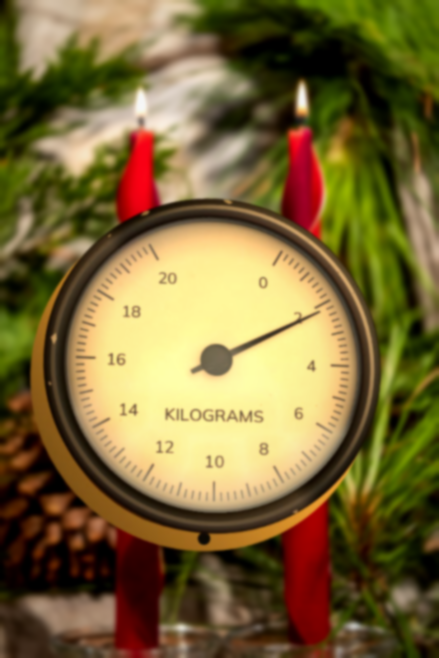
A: 2.2 kg
